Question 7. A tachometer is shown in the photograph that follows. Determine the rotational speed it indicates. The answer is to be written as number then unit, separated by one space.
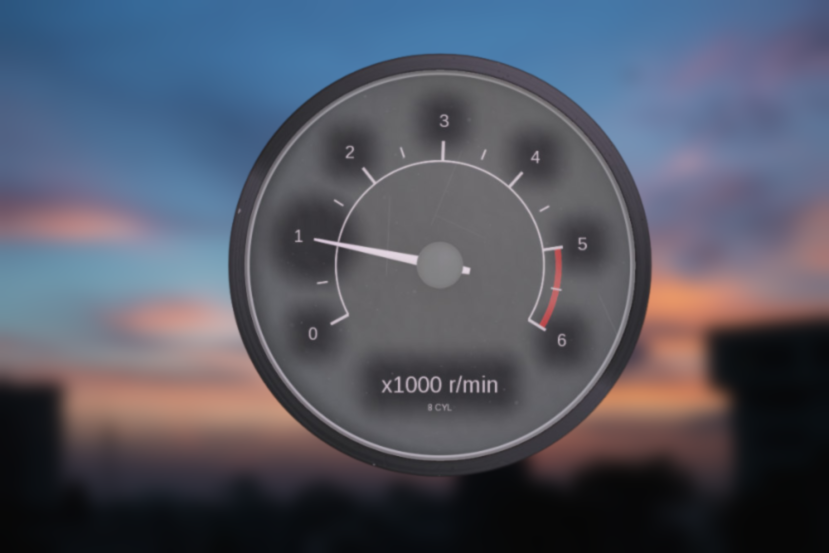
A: 1000 rpm
